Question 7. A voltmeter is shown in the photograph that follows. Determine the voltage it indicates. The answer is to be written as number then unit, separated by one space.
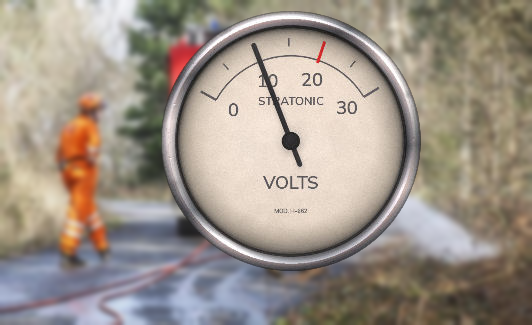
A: 10 V
